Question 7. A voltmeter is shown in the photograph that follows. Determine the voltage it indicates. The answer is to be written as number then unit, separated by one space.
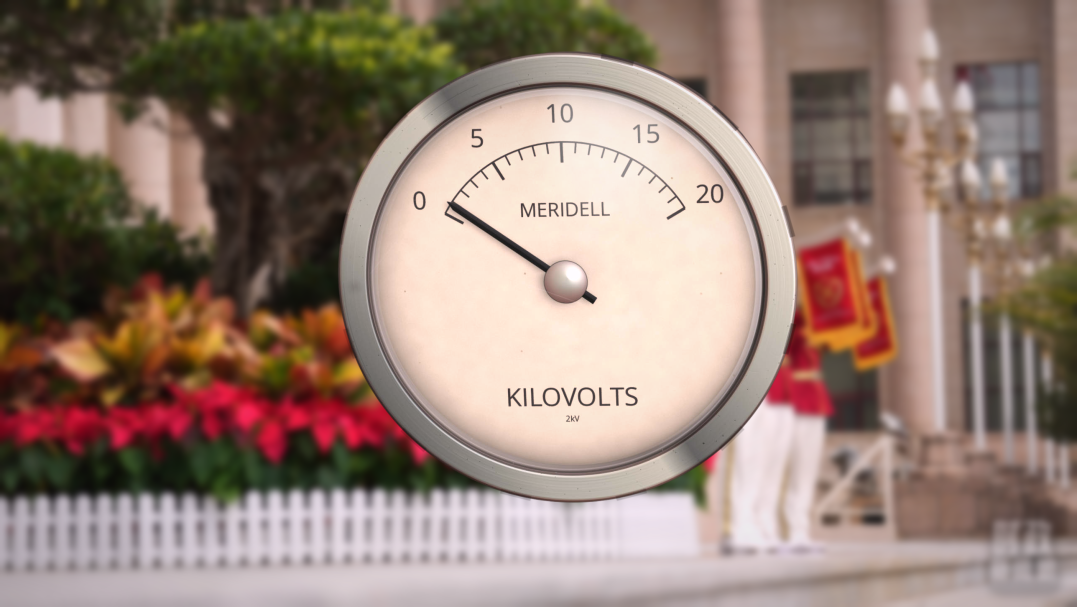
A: 1 kV
